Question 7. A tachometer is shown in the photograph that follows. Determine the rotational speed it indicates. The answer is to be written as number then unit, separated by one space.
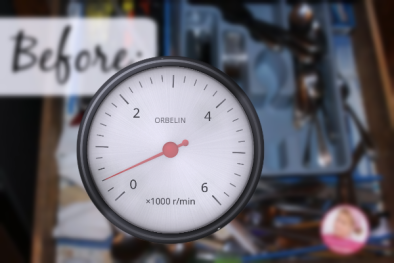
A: 400 rpm
